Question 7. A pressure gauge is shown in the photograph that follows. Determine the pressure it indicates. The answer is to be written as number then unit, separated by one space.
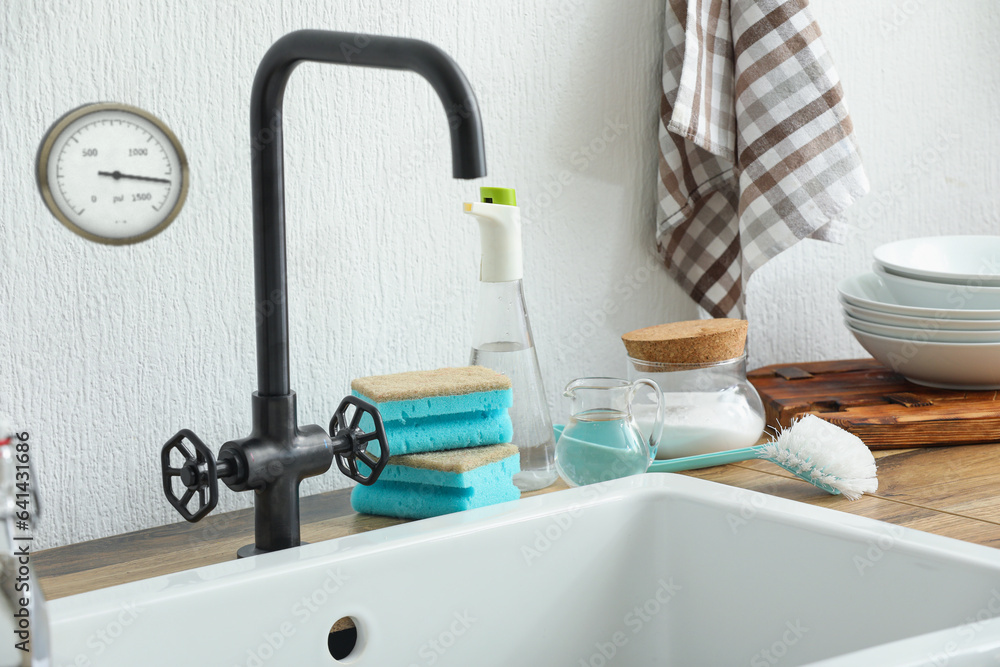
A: 1300 psi
